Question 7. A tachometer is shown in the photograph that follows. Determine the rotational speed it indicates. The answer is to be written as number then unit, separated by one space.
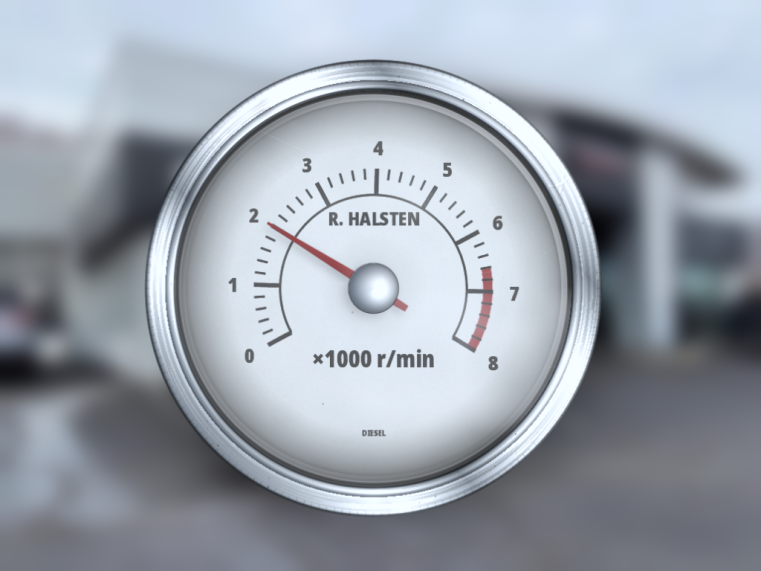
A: 2000 rpm
